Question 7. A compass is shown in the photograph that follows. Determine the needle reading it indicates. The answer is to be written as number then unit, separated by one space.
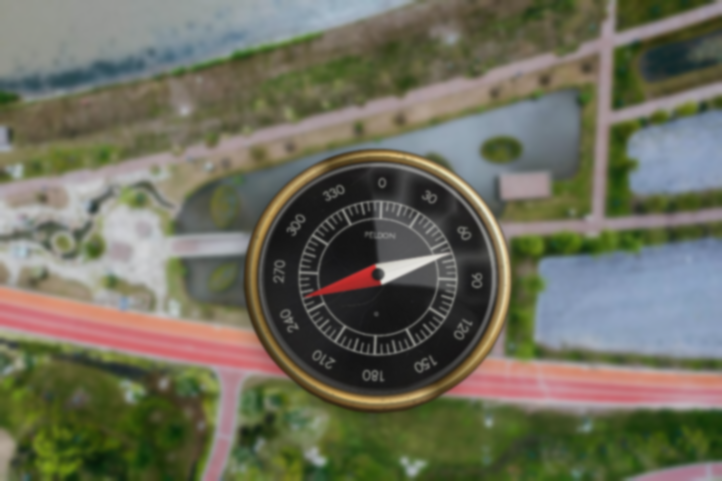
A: 250 °
